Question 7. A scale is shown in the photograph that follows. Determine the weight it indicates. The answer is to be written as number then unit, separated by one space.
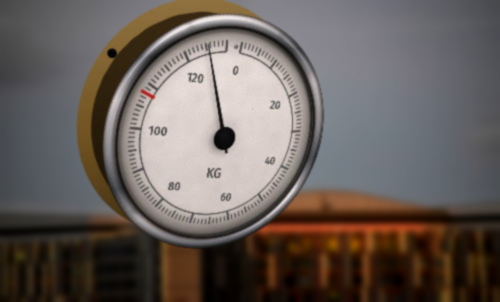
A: 125 kg
